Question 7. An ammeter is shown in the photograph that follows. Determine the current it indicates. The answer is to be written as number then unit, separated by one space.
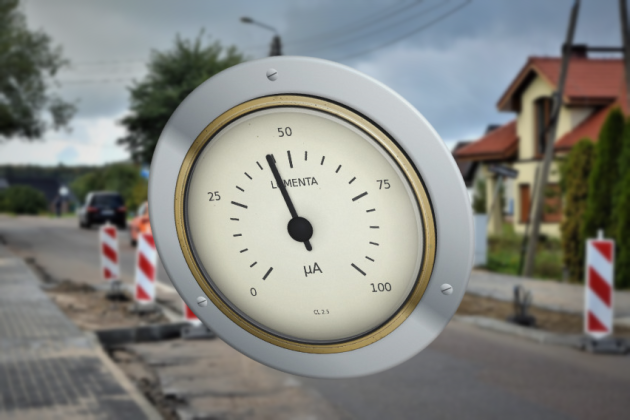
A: 45 µA
